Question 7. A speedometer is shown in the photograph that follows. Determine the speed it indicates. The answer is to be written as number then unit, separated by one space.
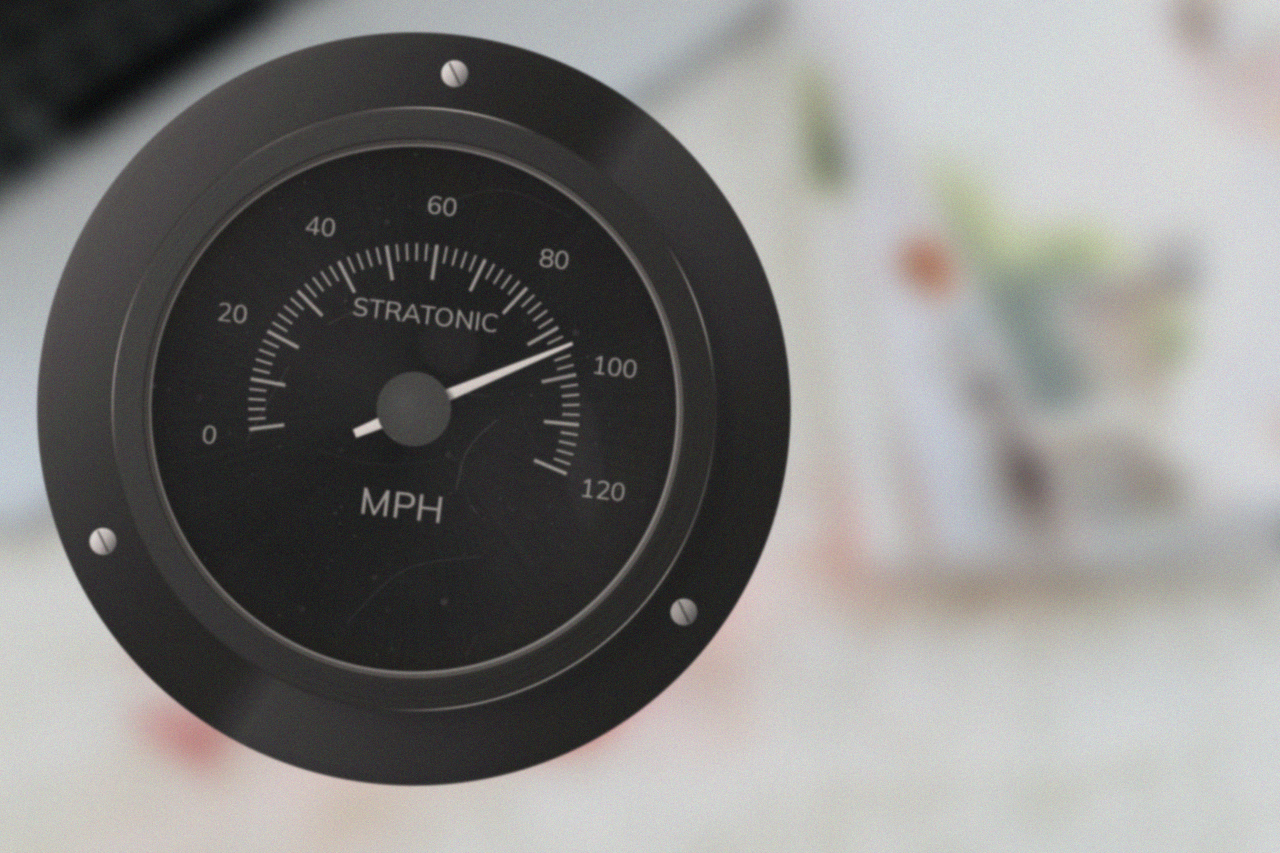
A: 94 mph
